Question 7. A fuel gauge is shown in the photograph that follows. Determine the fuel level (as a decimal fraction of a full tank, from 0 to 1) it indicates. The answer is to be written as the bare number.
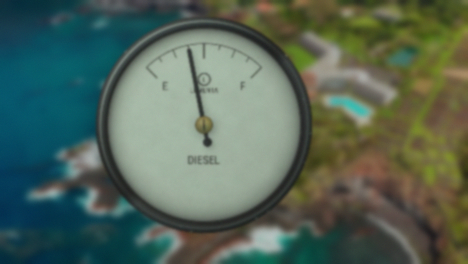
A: 0.375
